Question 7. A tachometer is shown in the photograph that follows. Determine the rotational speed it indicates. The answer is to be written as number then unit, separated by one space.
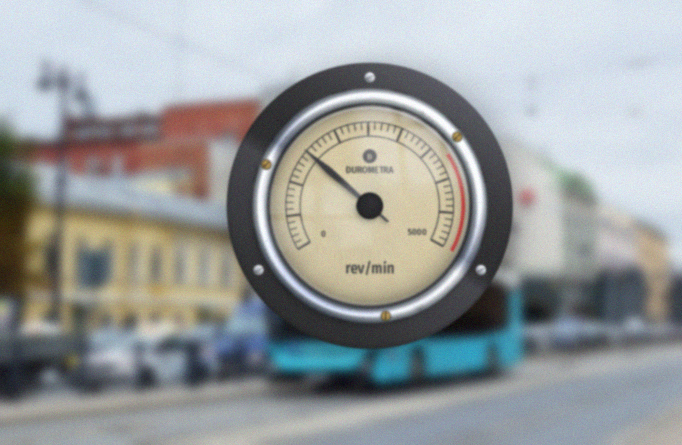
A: 1500 rpm
